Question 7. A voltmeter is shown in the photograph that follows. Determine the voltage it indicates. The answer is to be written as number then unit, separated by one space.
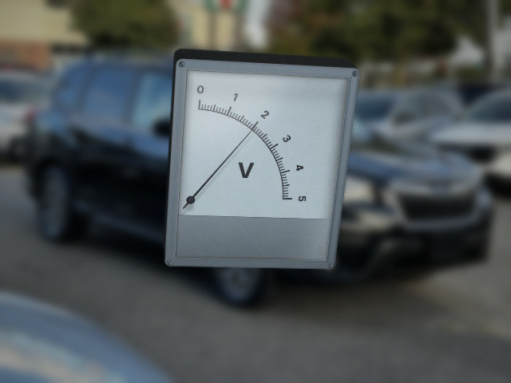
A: 2 V
